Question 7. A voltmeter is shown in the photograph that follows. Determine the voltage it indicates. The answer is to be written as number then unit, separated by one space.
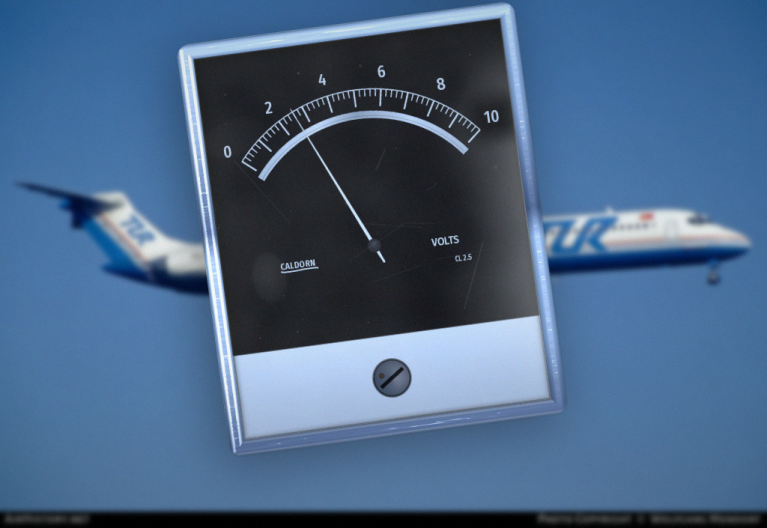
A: 2.6 V
